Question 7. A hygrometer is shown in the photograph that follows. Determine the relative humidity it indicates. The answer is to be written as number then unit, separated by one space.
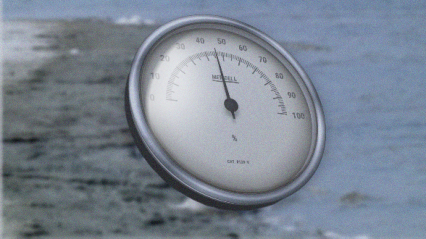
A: 45 %
